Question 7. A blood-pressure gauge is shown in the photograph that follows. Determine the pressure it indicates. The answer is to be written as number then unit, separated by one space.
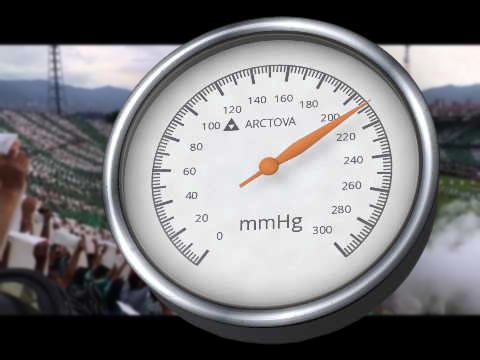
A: 210 mmHg
